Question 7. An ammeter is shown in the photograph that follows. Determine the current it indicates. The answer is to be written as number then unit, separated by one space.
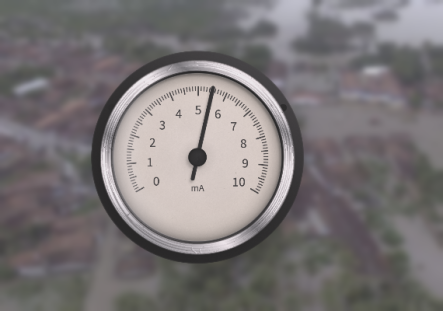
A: 5.5 mA
